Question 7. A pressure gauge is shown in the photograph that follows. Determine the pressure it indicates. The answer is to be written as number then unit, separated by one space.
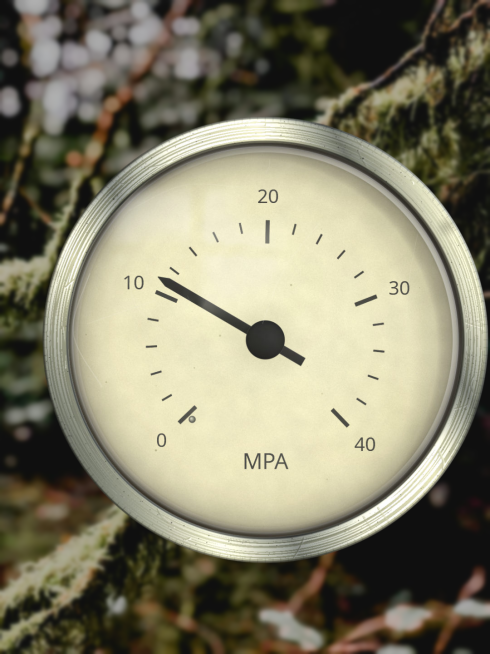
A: 11 MPa
